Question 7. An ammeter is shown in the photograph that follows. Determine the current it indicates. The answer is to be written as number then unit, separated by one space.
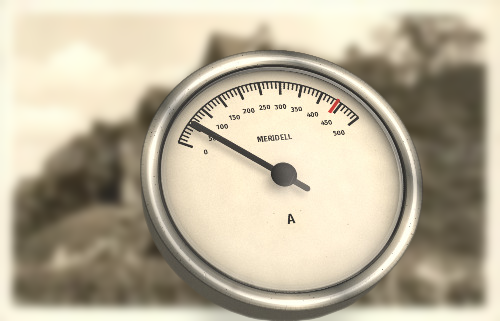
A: 50 A
